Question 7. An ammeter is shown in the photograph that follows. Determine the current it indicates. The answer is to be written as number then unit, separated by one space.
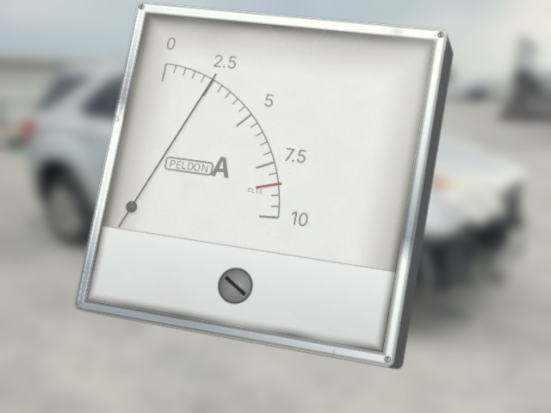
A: 2.5 A
